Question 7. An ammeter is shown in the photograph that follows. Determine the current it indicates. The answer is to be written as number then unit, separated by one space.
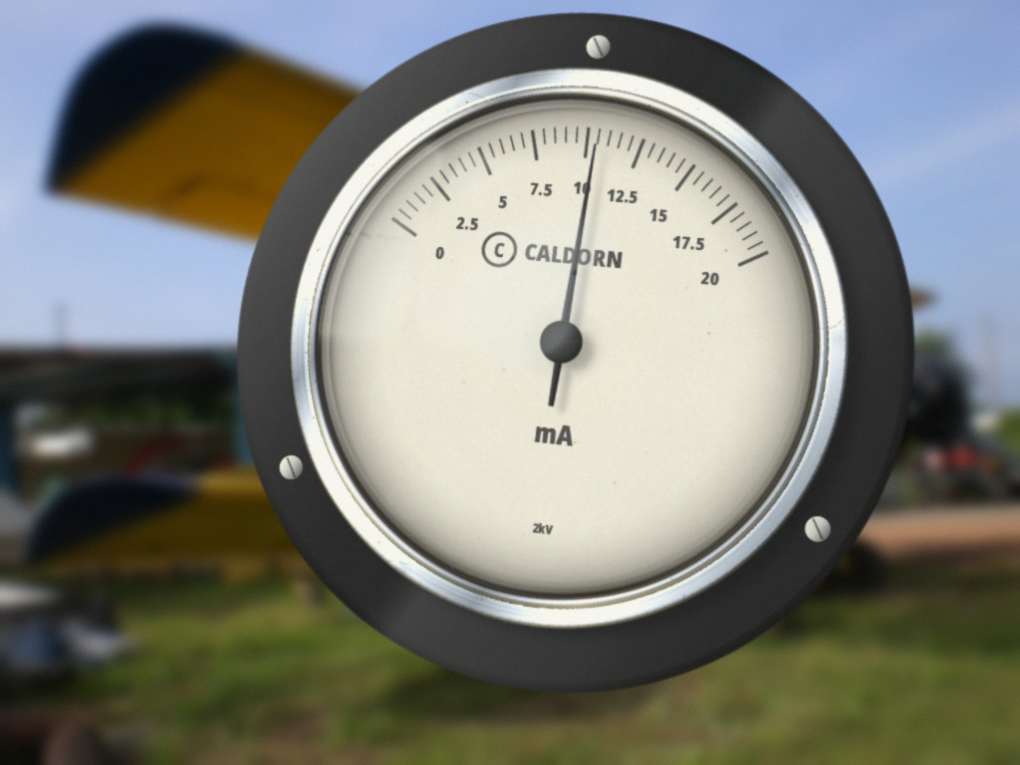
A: 10.5 mA
